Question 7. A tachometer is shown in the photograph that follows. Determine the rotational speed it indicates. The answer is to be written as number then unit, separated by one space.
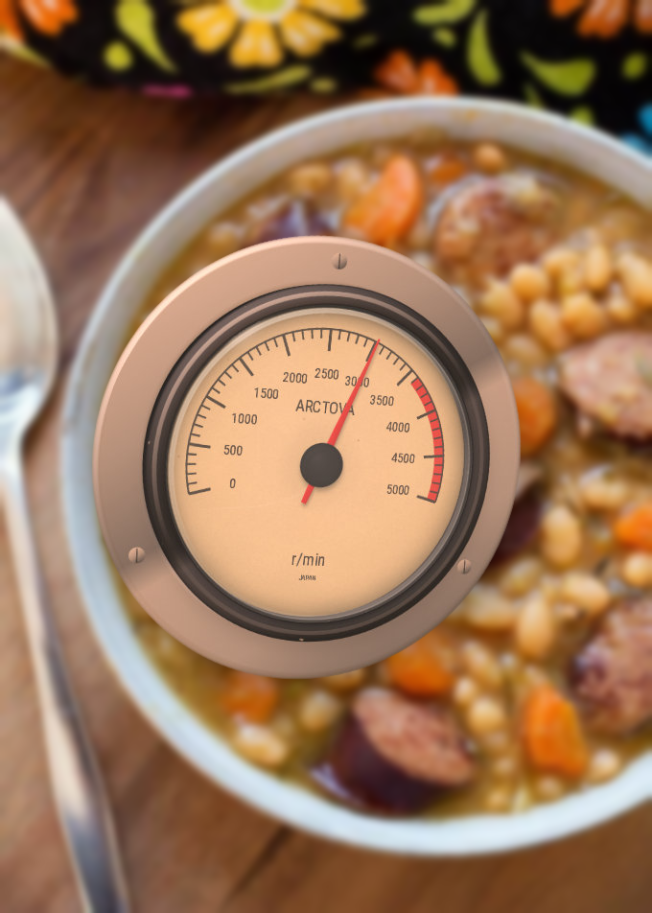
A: 3000 rpm
